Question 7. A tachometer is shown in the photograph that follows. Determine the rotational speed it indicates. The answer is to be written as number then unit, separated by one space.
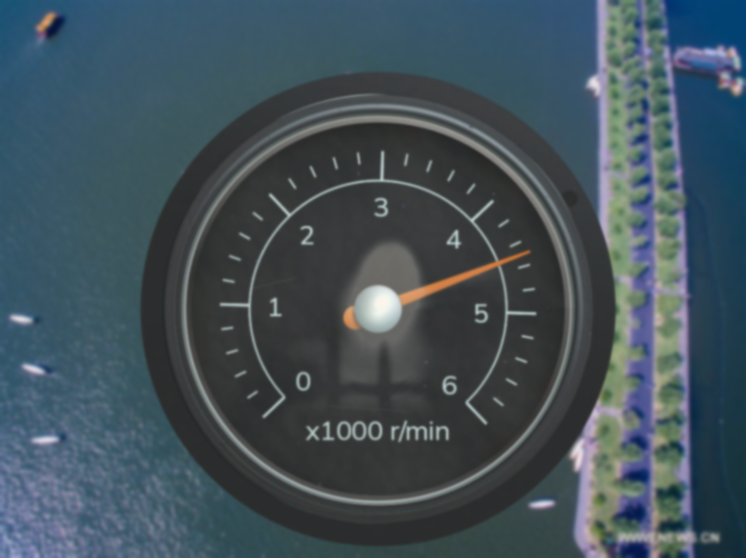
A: 4500 rpm
